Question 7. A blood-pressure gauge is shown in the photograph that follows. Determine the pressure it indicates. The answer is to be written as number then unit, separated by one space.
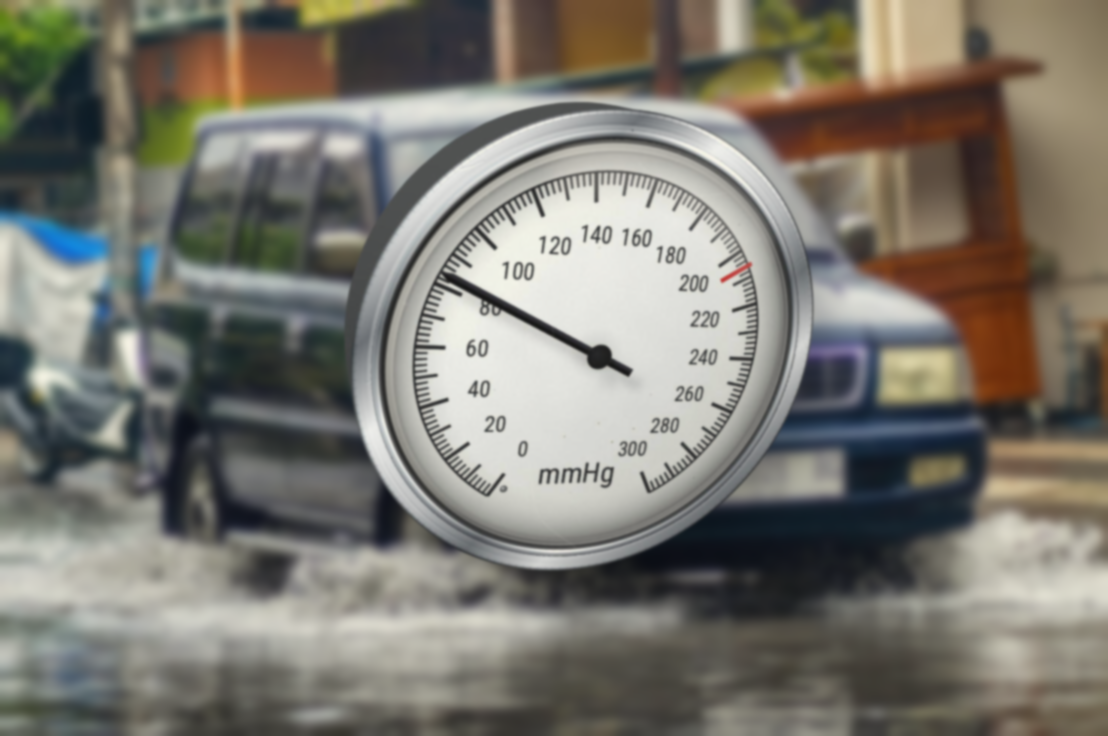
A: 84 mmHg
